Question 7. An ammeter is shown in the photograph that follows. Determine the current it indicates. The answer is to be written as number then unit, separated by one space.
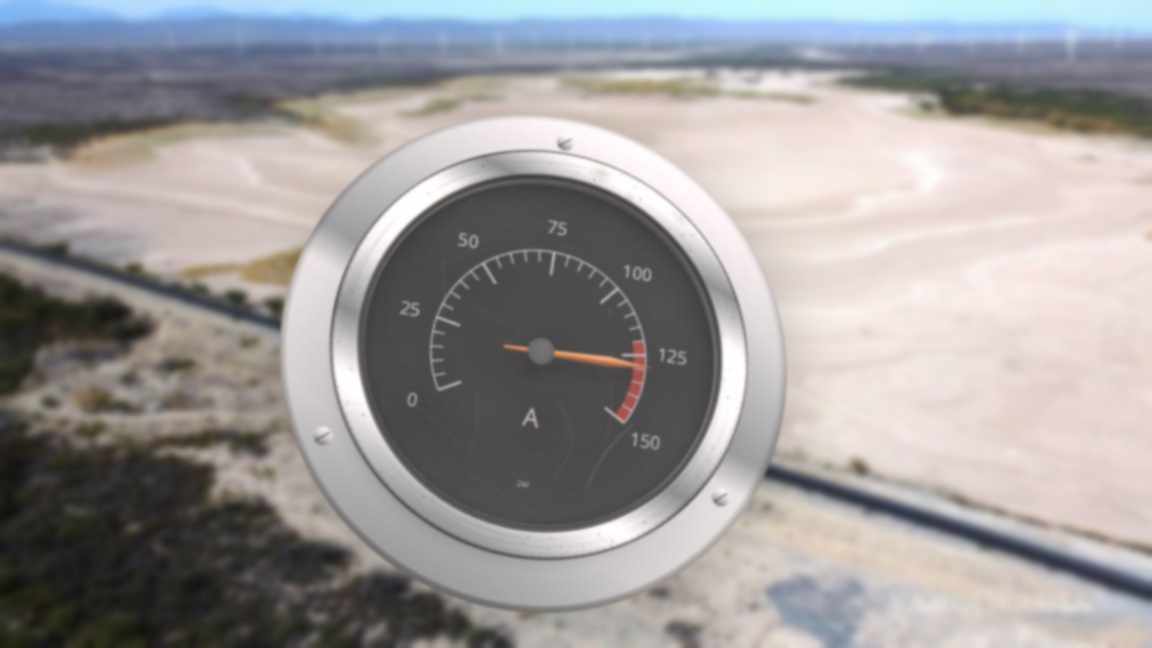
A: 130 A
